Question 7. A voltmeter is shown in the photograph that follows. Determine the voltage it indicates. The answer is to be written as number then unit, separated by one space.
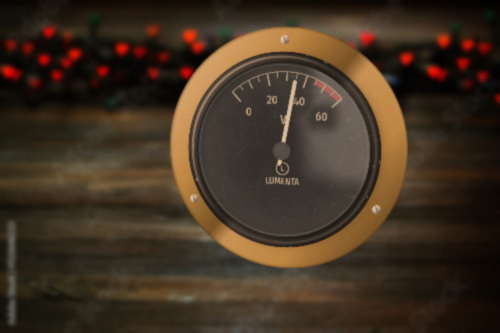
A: 35 V
